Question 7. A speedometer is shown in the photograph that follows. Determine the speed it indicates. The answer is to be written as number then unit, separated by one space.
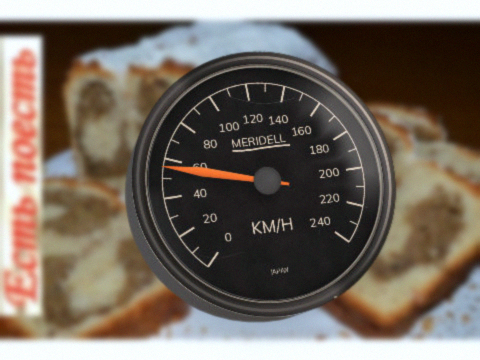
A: 55 km/h
